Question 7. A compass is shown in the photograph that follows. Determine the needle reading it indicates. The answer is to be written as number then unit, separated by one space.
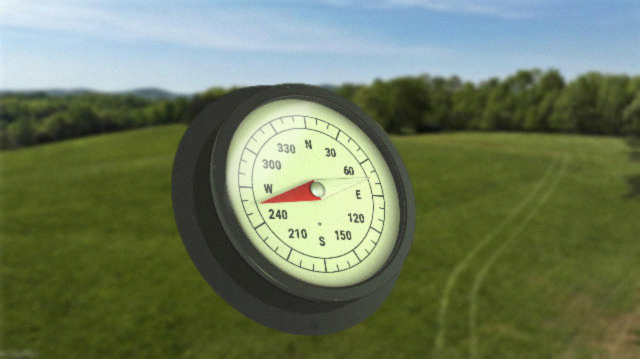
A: 255 °
